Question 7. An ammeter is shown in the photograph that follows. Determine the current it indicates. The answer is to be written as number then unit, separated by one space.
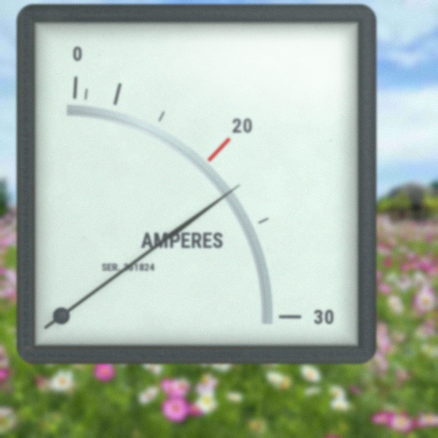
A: 22.5 A
